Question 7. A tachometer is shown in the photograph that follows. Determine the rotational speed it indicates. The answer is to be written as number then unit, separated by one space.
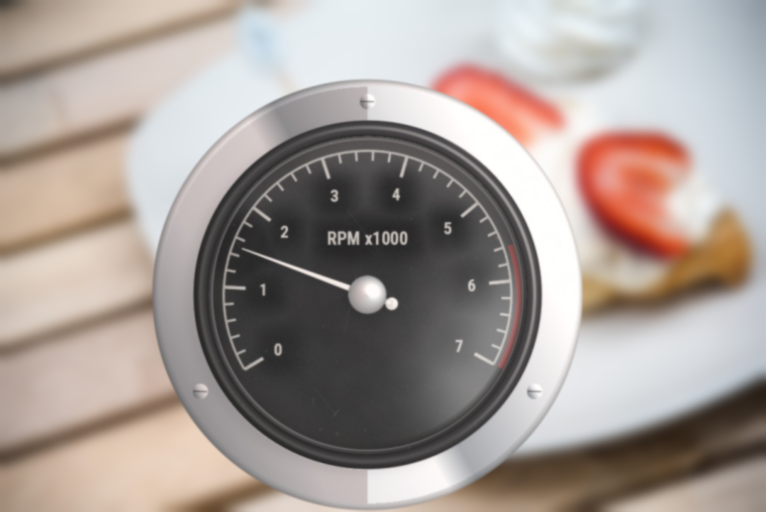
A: 1500 rpm
